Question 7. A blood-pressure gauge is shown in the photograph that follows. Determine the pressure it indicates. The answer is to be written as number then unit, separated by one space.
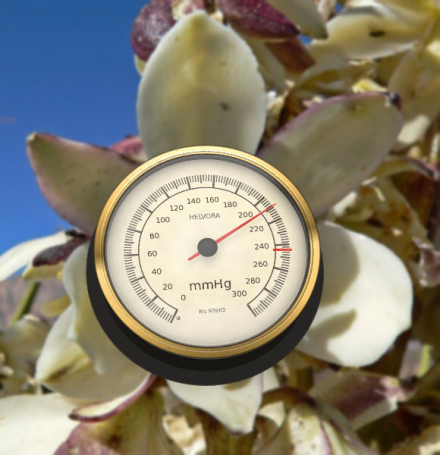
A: 210 mmHg
